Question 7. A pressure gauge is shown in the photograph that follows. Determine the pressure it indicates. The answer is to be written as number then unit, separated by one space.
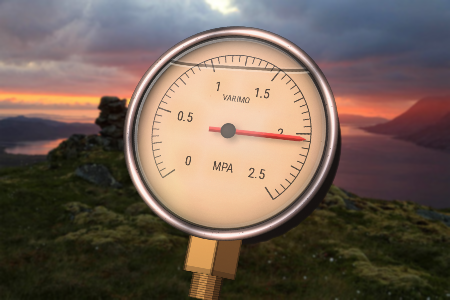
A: 2.05 MPa
